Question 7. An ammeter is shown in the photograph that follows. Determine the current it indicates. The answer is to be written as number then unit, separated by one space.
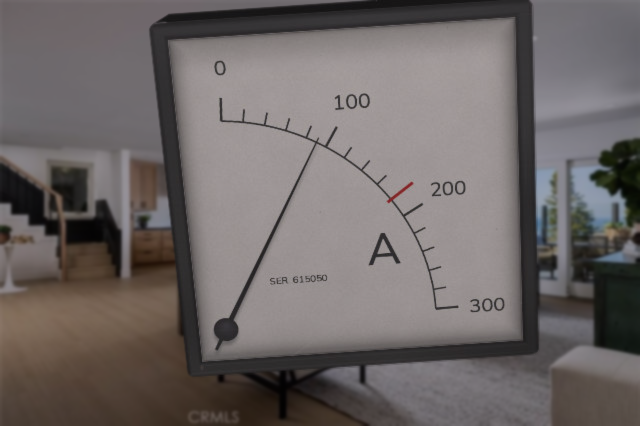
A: 90 A
